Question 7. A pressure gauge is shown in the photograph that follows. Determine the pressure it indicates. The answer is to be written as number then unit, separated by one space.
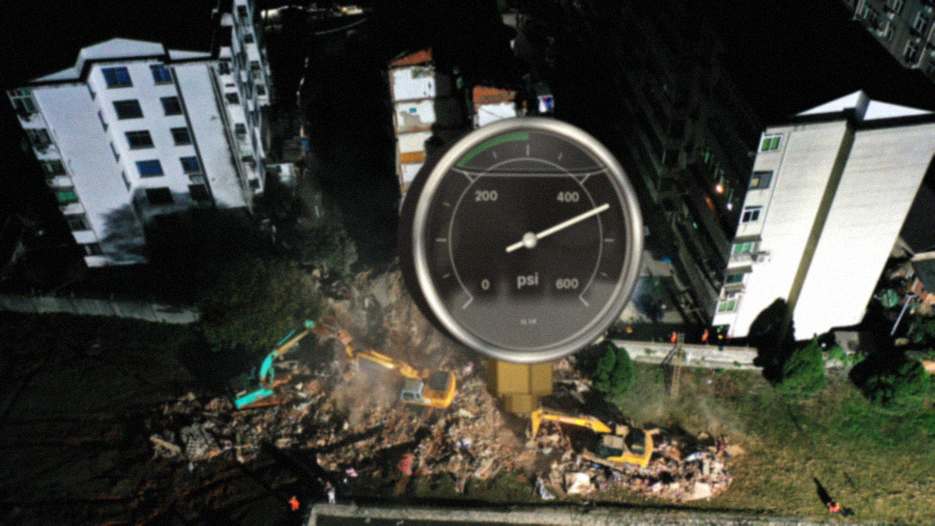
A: 450 psi
